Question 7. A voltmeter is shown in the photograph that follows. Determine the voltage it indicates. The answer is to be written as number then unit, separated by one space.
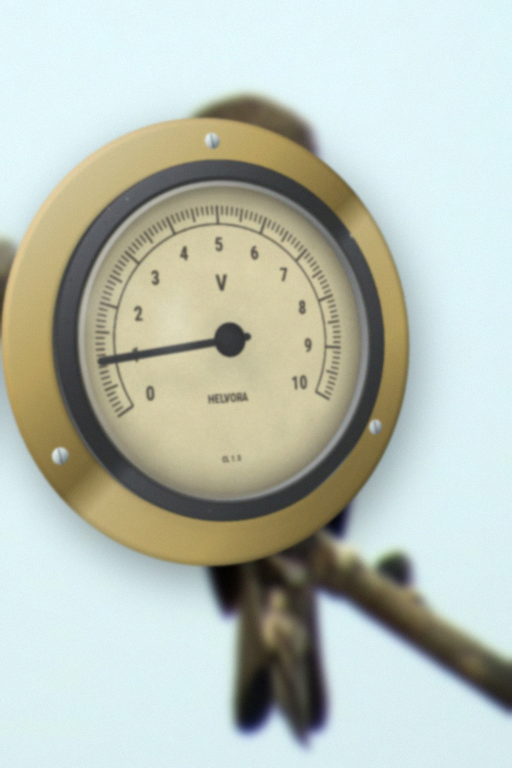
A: 1 V
